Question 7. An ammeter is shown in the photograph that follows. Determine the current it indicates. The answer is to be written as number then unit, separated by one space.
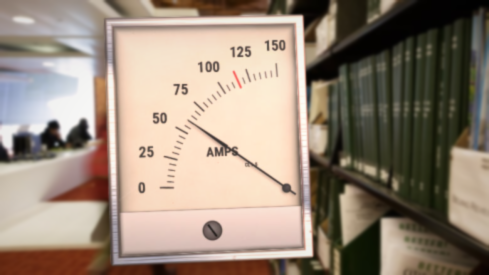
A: 60 A
